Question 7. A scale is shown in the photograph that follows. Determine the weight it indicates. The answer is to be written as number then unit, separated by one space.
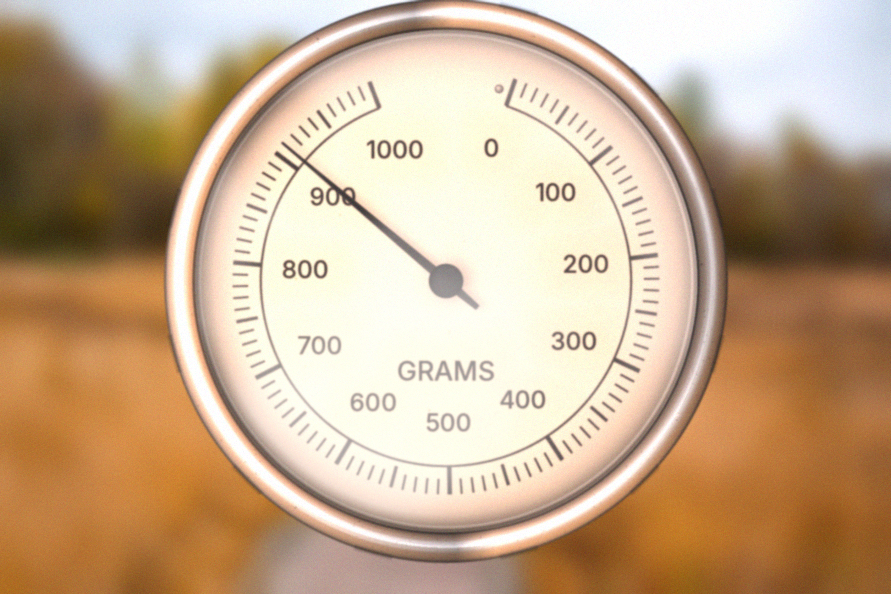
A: 910 g
